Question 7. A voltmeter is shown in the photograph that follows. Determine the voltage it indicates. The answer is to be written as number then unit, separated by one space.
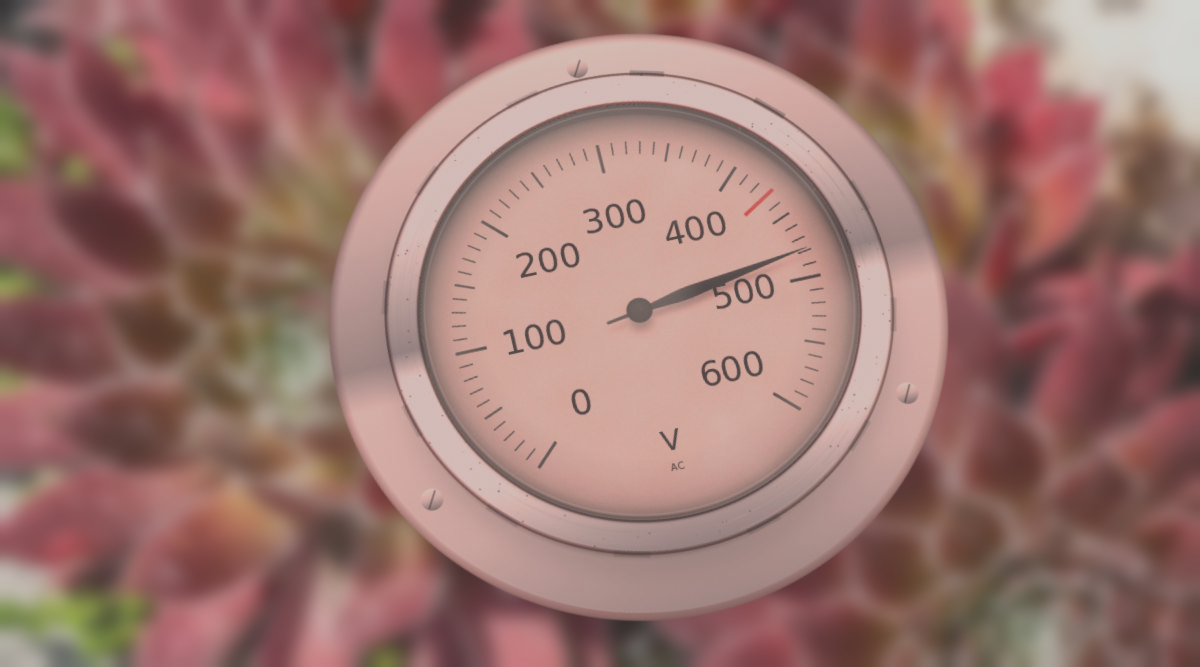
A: 480 V
